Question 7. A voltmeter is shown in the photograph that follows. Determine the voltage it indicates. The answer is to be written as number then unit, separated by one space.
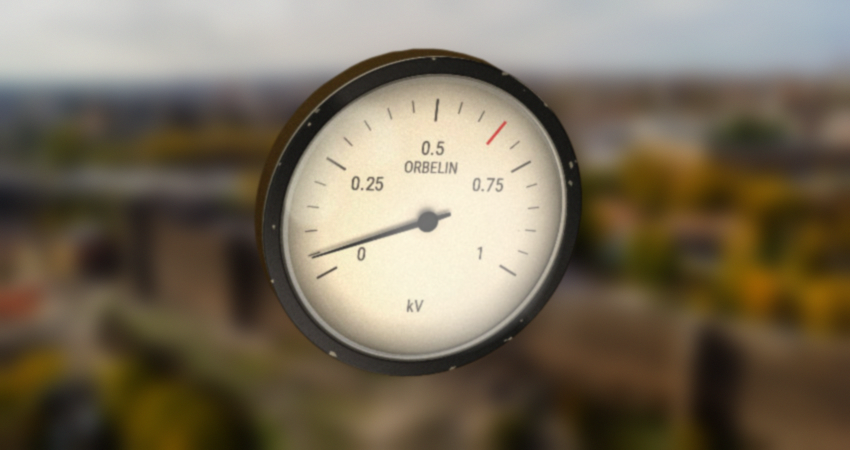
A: 0.05 kV
